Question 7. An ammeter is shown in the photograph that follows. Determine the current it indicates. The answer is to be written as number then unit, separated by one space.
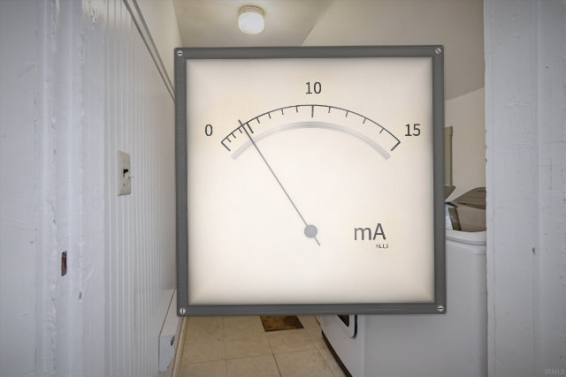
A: 4.5 mA
